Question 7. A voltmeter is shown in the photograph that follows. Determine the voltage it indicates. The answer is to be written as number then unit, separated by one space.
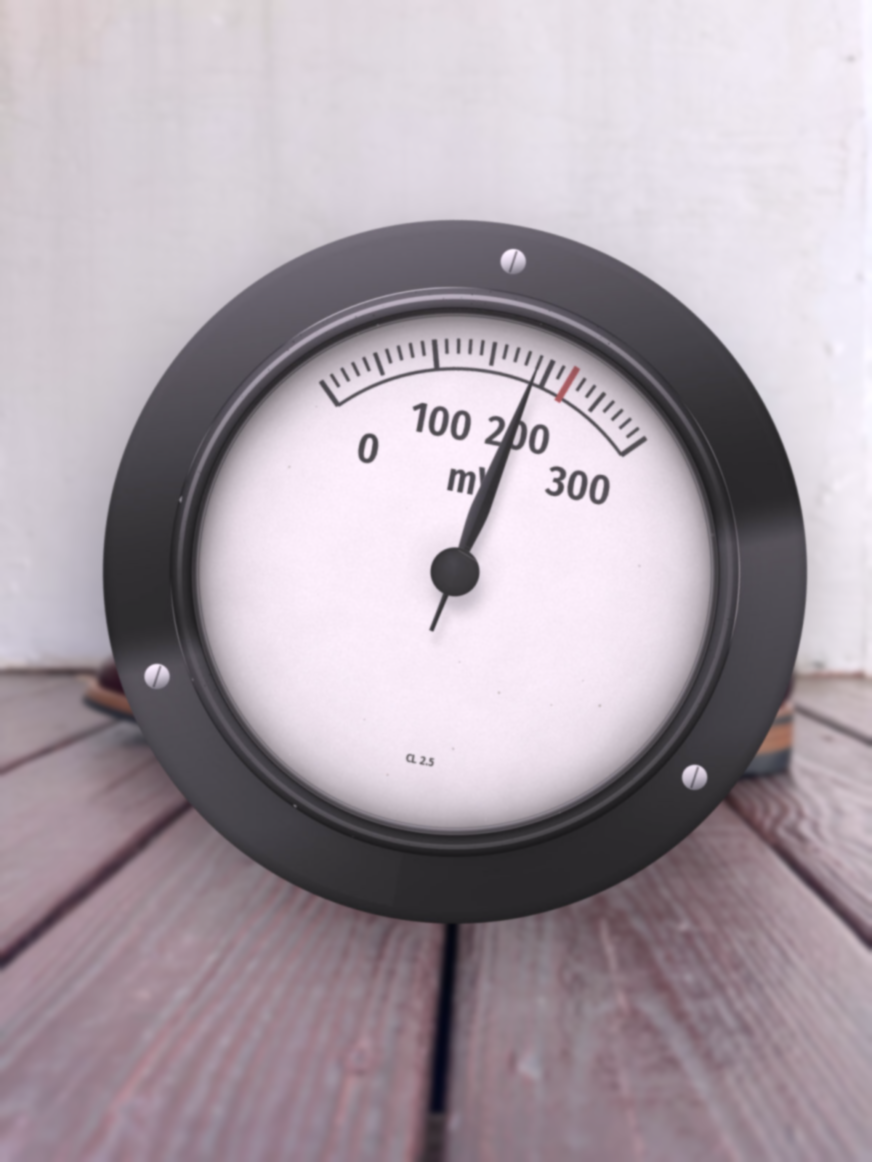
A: 190 mV
